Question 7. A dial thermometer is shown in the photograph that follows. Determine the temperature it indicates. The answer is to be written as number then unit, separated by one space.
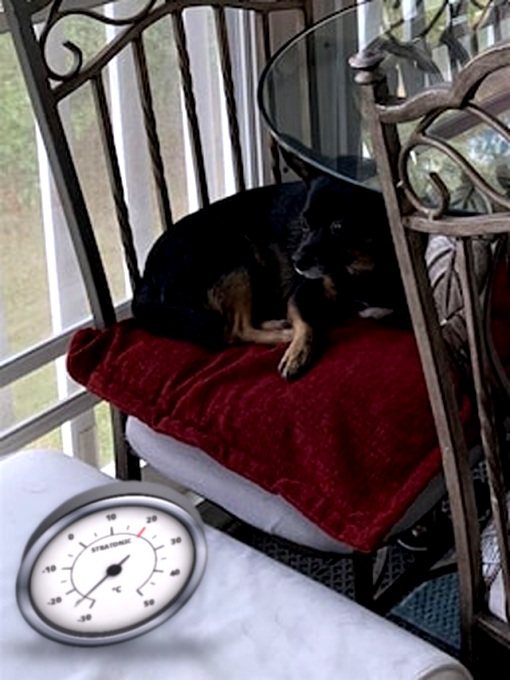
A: -25 °C
